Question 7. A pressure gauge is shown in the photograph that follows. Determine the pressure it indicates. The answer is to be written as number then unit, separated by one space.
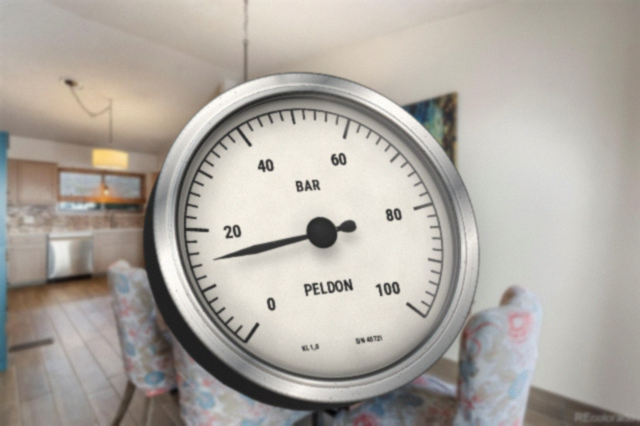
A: 14 bar
